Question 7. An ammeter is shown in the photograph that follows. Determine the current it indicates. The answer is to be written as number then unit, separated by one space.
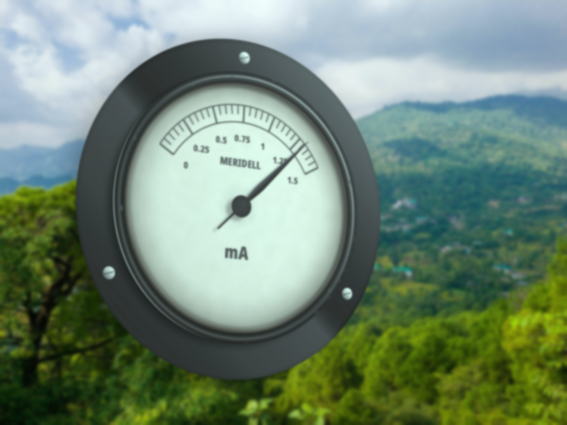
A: 1.3 mA
